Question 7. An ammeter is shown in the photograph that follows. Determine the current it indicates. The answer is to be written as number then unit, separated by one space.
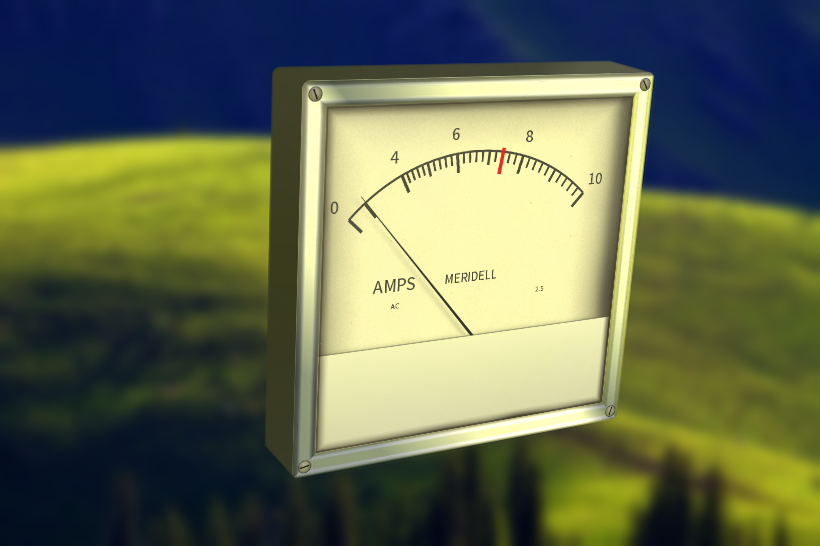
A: 2 A
